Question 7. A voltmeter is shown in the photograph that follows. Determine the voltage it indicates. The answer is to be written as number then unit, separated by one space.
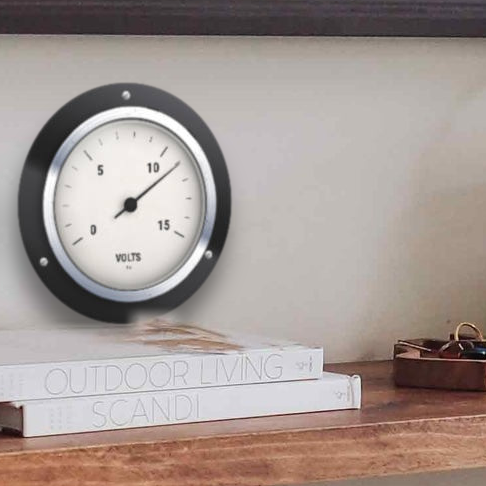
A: 11 V
